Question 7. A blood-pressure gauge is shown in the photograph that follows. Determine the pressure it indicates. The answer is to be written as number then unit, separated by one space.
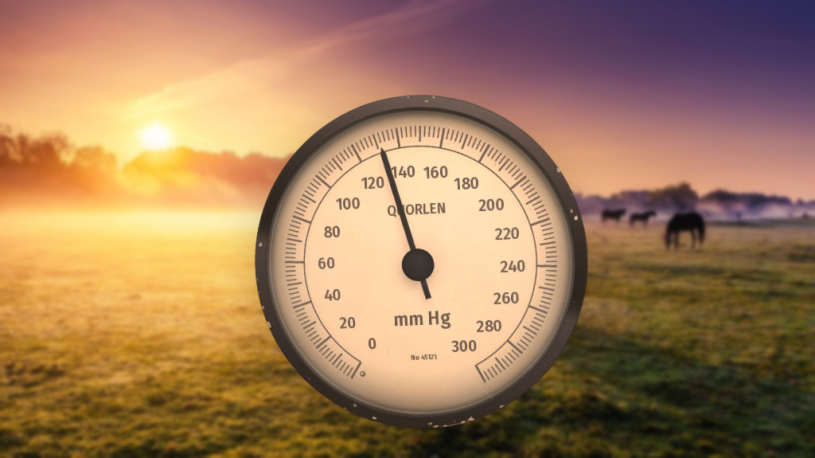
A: 132 mmHg
